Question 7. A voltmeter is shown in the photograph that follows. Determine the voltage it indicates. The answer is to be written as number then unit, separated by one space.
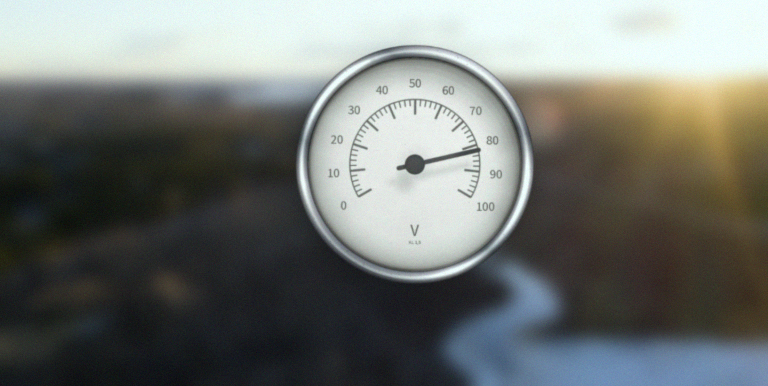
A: 82 V
